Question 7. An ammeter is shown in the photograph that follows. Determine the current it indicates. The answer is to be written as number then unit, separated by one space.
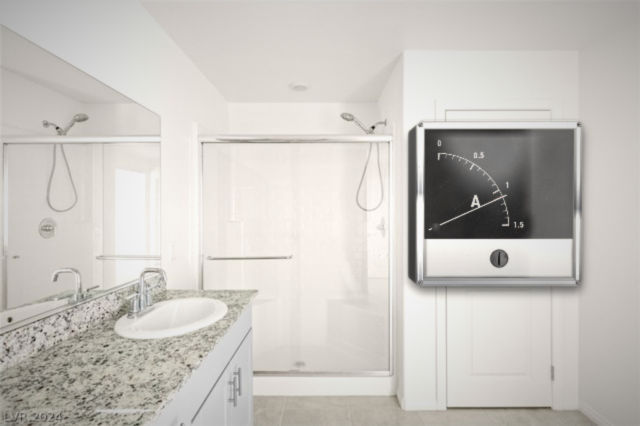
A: 1.1 A
